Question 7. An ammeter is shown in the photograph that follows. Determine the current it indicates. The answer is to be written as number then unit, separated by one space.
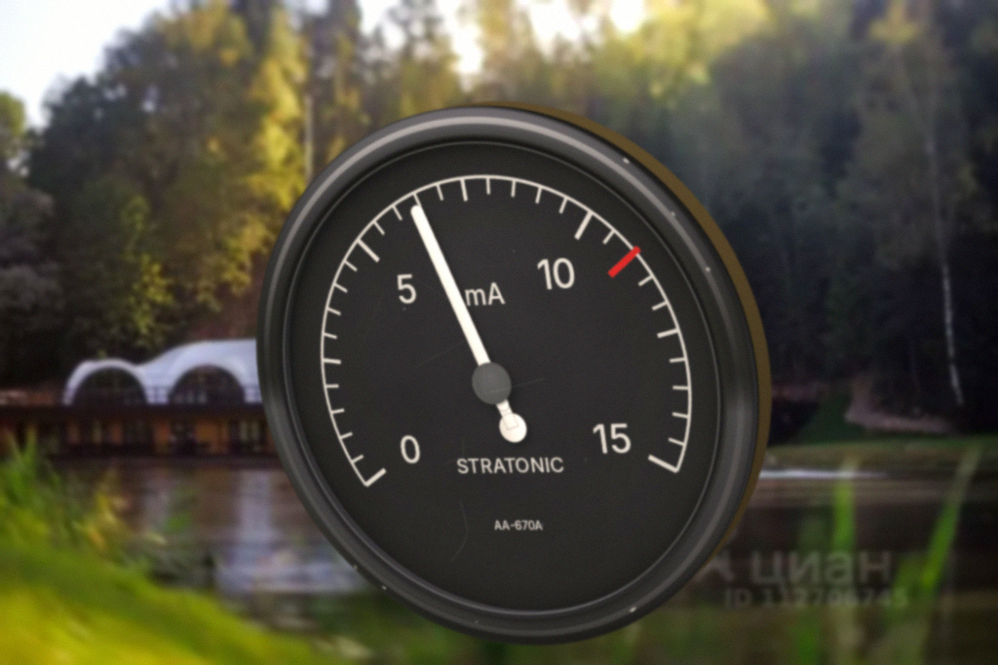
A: 6.5 mA
